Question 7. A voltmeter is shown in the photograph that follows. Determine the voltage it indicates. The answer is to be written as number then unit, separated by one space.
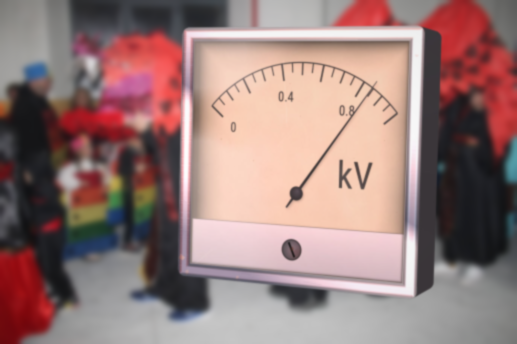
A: 0.85 kV
